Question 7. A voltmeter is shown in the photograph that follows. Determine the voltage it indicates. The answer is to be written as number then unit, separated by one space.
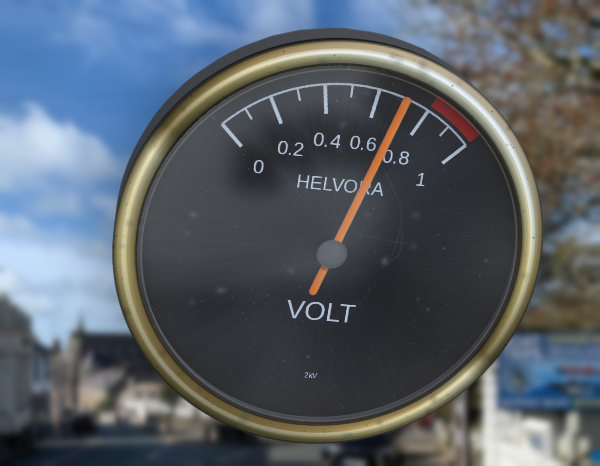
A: 0.7 V
